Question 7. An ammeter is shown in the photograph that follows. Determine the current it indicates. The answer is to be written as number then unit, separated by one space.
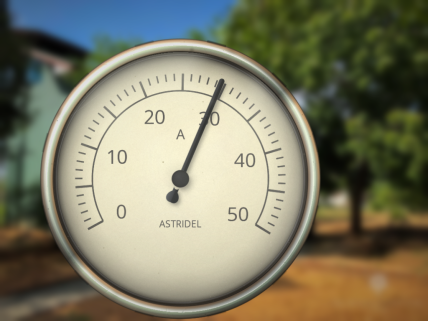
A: 29.5 A
